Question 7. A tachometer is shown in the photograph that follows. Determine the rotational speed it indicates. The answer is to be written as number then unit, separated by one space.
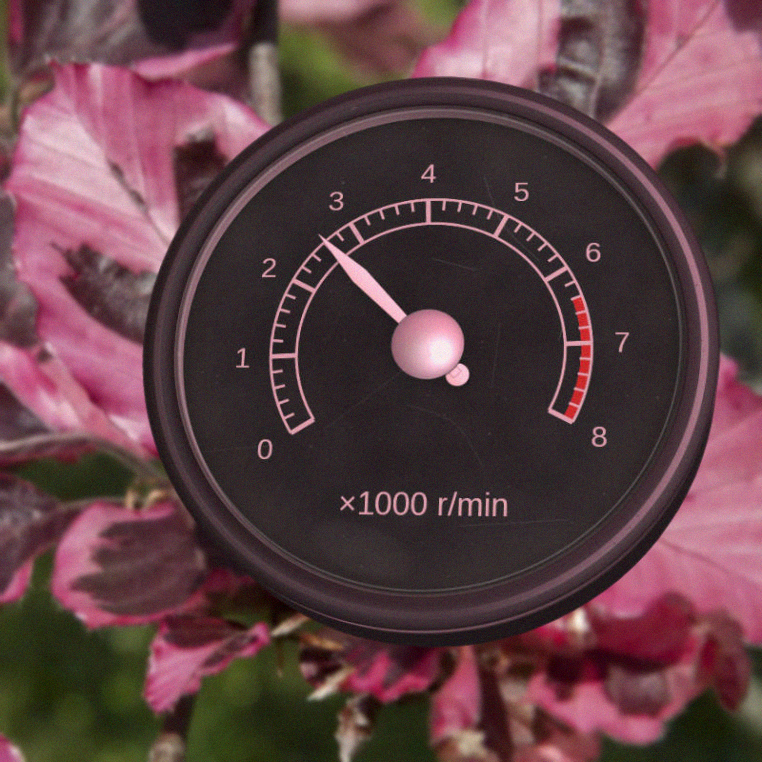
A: 2600 rpm
